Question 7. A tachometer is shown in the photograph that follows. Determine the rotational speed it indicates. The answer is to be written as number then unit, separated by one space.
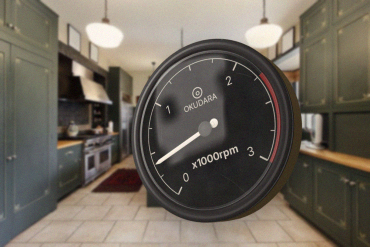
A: 375 rpm
